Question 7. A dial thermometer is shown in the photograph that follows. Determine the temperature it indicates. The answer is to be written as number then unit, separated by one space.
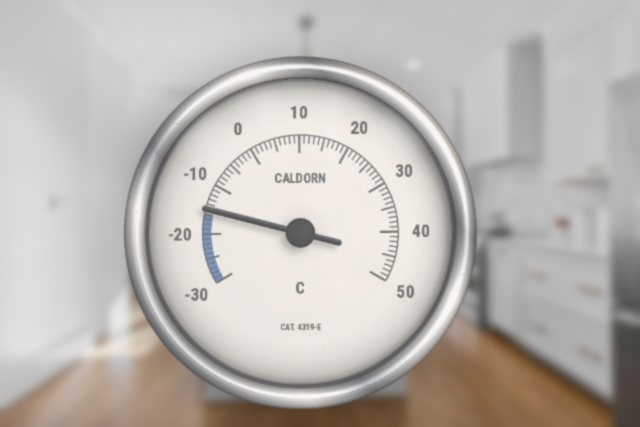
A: -15 °C
